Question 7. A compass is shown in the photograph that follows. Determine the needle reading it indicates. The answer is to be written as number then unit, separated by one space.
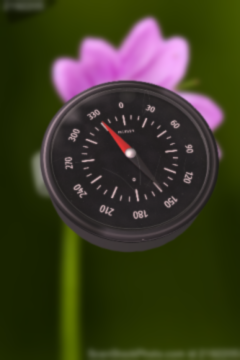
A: 330 °
